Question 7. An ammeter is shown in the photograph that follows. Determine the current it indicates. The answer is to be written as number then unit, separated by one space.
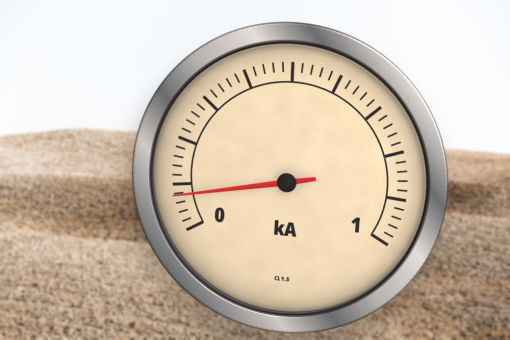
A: 0.08 kA
